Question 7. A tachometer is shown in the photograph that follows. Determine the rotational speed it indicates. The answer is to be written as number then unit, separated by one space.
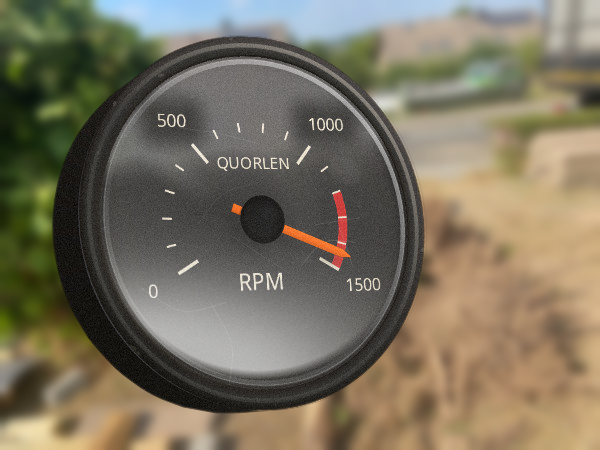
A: 1450 rpm
